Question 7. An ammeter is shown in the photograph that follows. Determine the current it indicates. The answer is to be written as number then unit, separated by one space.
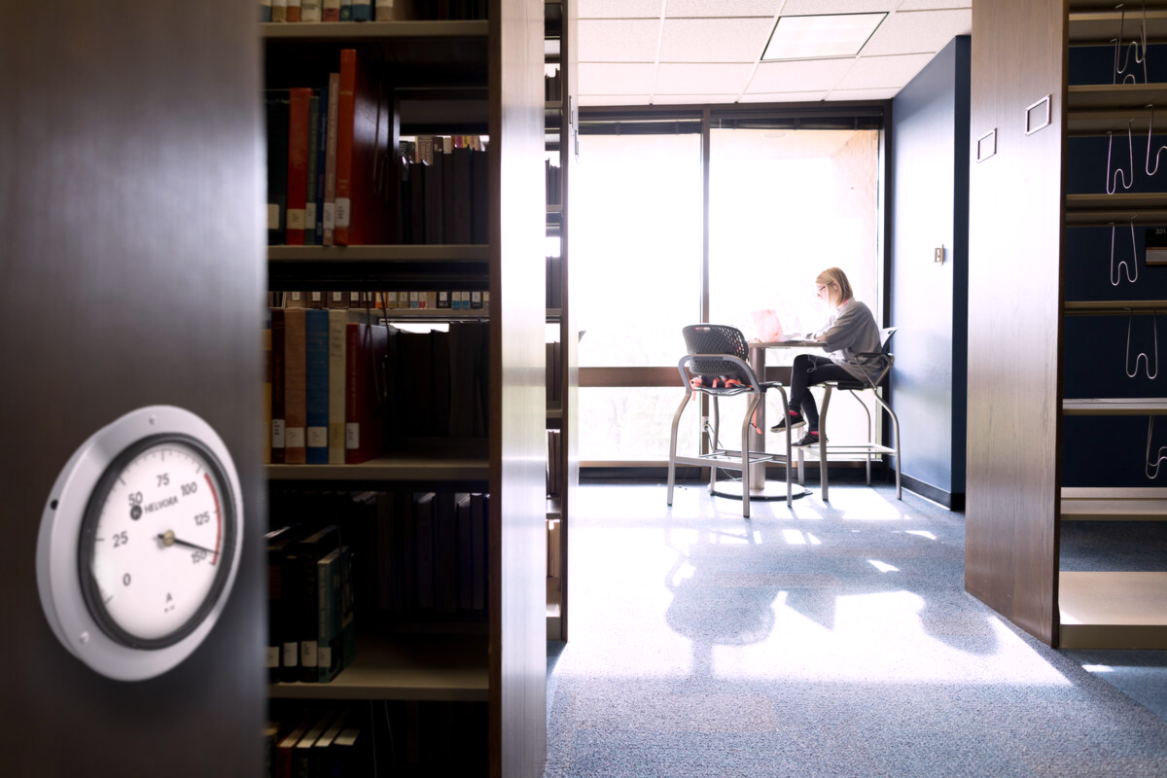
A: 145 A
